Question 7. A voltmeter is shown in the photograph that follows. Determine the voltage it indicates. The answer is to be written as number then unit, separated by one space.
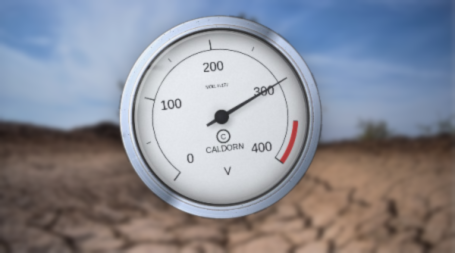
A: 300 V
